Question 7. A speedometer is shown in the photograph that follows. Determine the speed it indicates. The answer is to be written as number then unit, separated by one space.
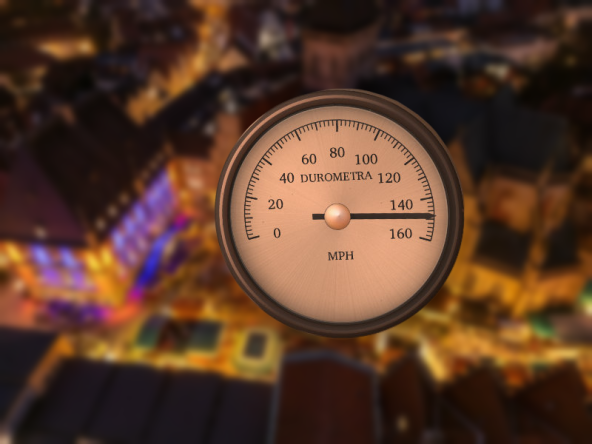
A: 148 mph
